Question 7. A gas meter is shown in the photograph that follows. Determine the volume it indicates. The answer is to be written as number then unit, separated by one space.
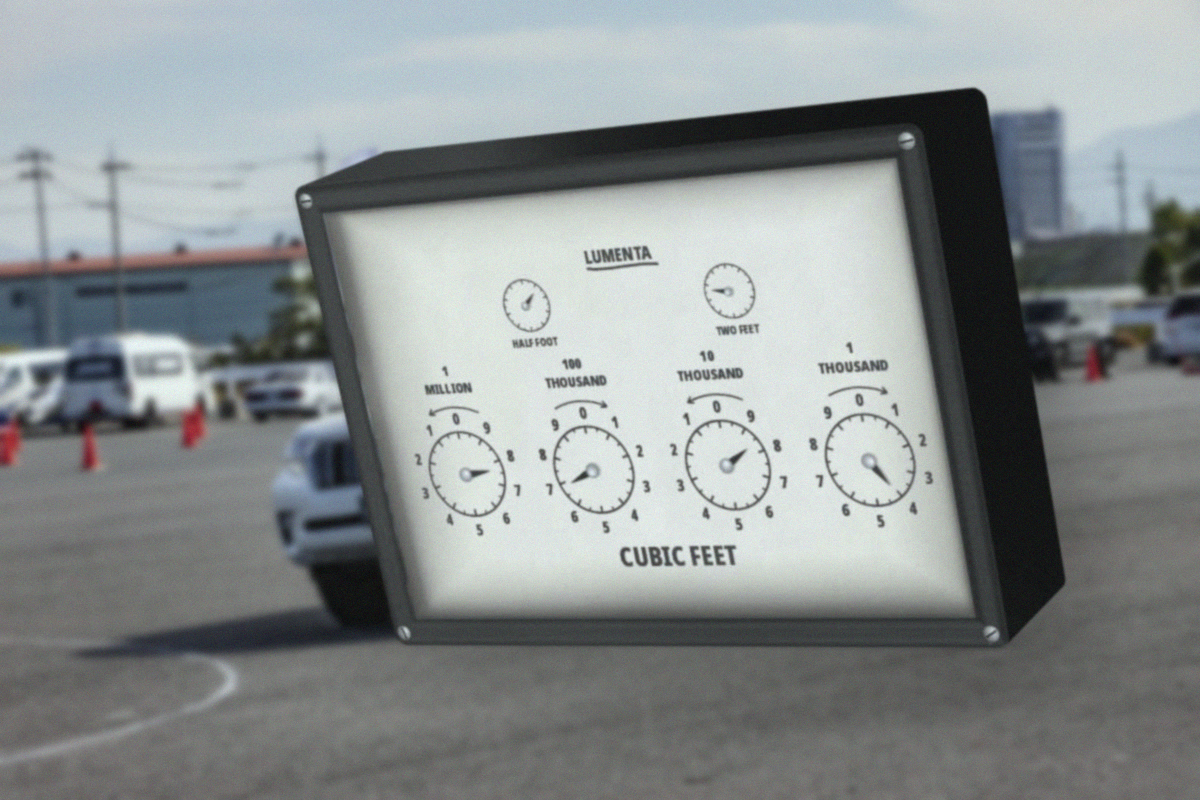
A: 768400 ft³
